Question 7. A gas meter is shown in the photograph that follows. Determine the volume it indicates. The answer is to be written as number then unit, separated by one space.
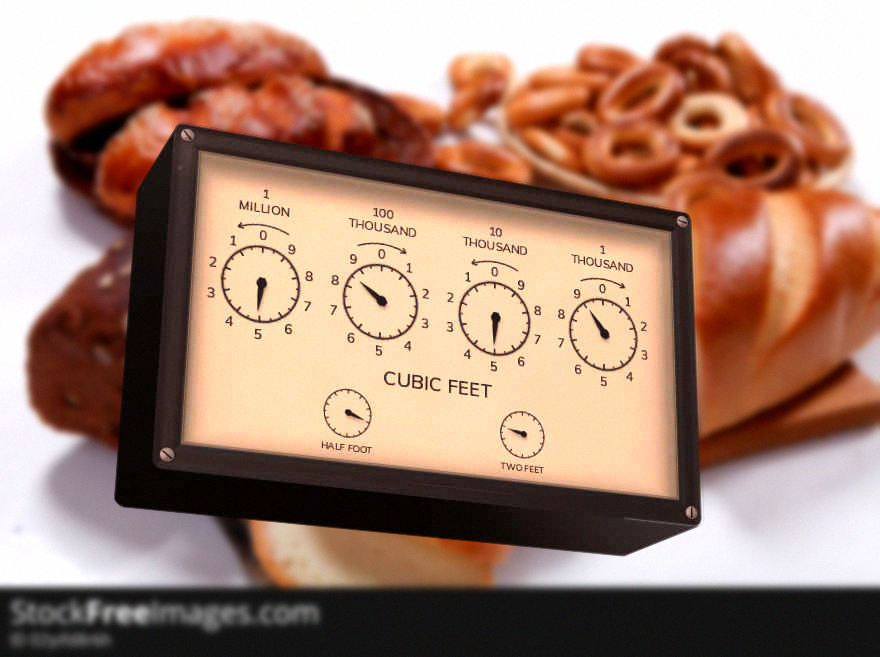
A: 484900 ft³
